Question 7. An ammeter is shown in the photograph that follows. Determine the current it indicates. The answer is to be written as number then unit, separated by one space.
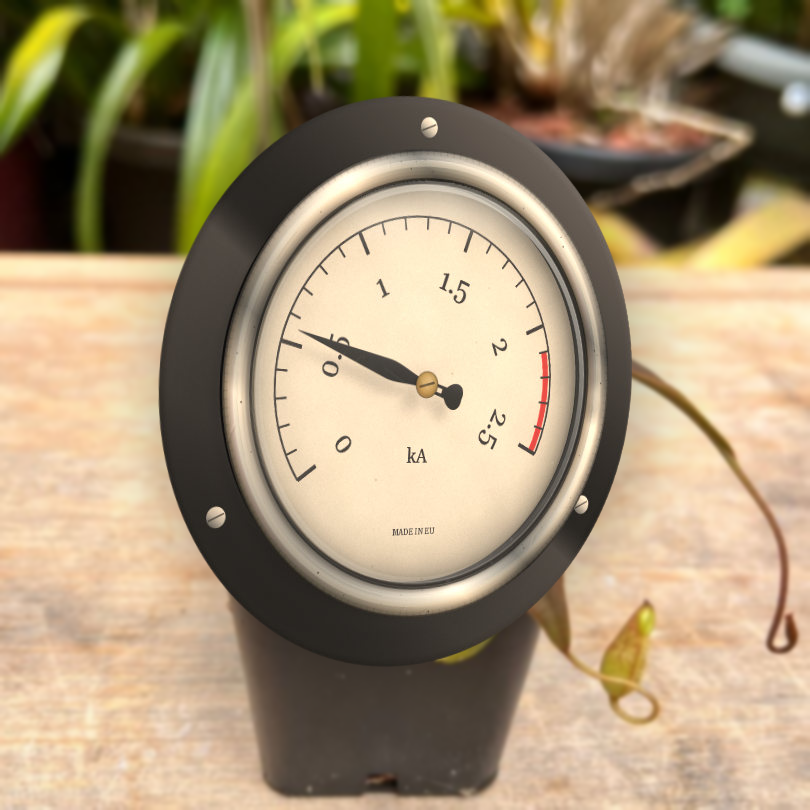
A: 0.55 kA
